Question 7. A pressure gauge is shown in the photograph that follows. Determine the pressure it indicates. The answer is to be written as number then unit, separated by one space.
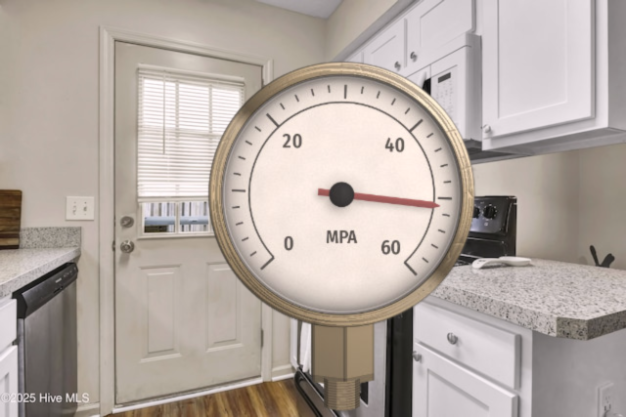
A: 51 MPa
